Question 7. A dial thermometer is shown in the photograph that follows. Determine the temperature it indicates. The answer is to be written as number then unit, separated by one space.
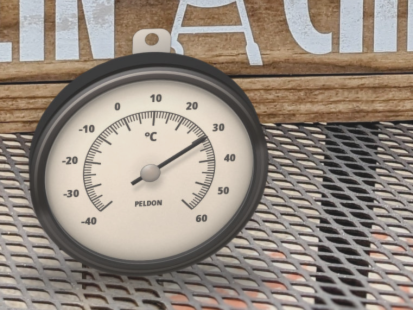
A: 30 °C
